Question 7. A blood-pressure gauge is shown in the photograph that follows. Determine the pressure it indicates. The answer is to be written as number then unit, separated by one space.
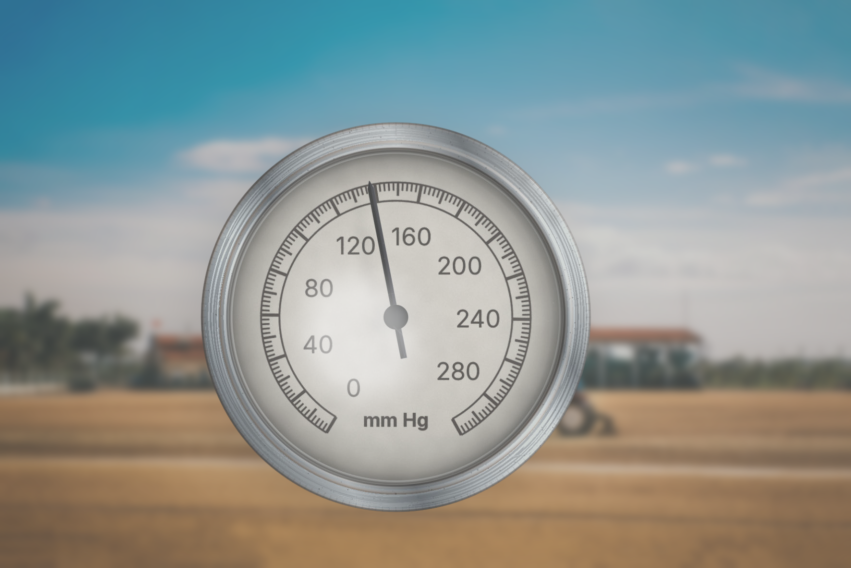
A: 138 mmHg
